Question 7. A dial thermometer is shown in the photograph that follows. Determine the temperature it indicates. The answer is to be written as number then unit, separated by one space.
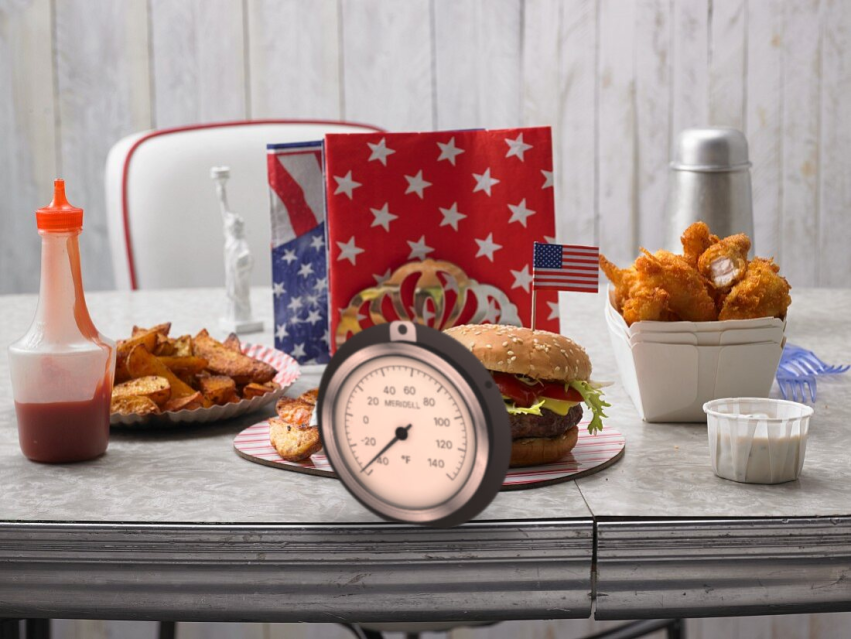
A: -36 °F
